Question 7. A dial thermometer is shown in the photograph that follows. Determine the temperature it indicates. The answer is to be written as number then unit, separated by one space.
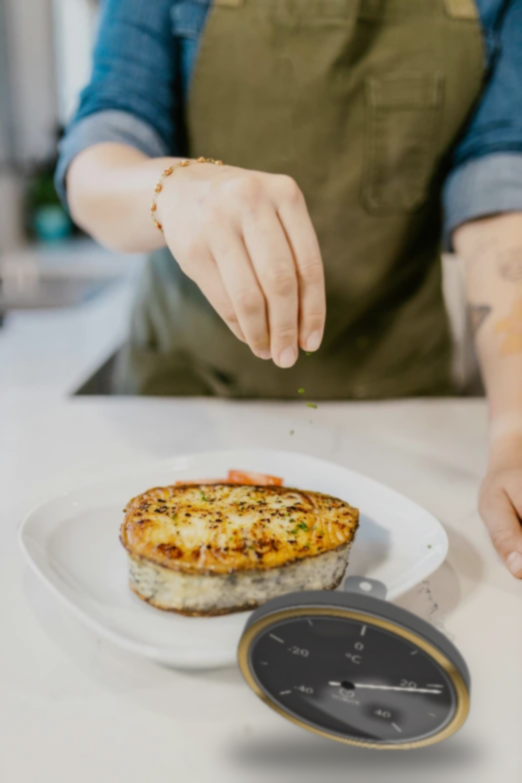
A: 20 °C
